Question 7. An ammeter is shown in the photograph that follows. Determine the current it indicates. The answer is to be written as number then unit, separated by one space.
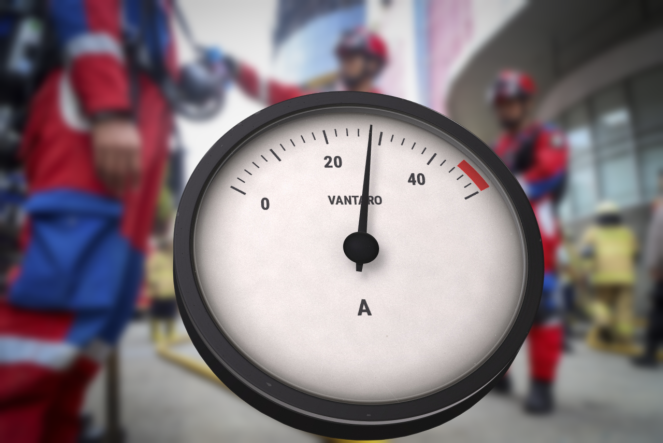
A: 28 A
